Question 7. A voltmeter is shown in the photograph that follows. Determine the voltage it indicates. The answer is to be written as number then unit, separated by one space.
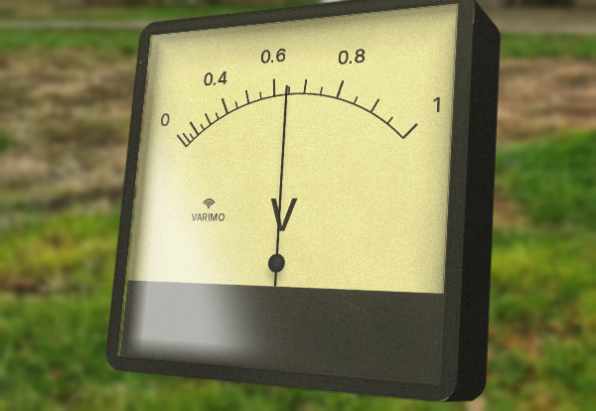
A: 0.65 V
